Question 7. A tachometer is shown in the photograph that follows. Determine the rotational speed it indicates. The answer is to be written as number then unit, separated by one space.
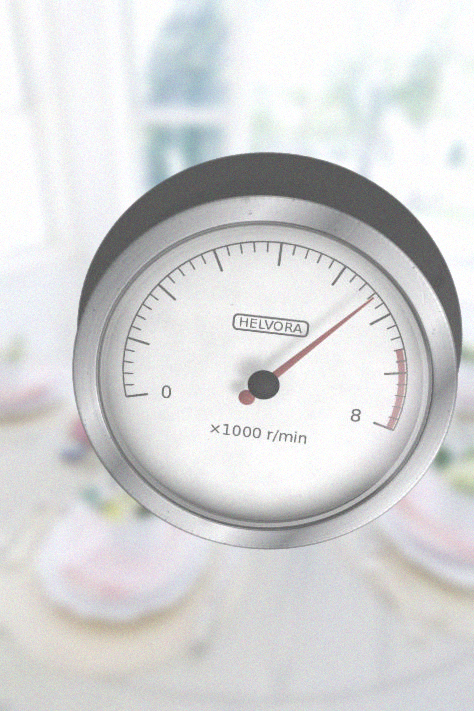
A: 5600 rpm
